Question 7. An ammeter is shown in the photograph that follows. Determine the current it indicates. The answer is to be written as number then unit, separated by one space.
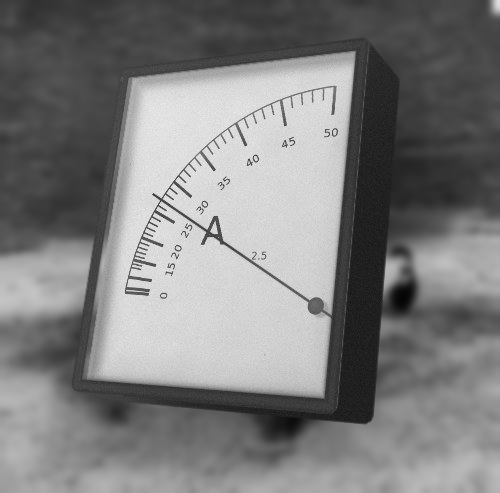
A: 27 A
